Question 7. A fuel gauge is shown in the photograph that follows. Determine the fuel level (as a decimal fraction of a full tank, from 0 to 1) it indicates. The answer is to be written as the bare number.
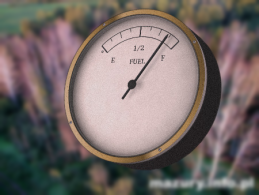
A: 0.875
